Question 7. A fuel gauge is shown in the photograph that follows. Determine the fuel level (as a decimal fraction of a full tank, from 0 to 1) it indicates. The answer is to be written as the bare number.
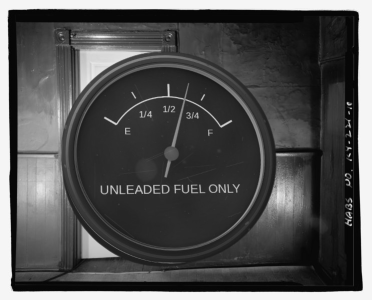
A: 0.625
